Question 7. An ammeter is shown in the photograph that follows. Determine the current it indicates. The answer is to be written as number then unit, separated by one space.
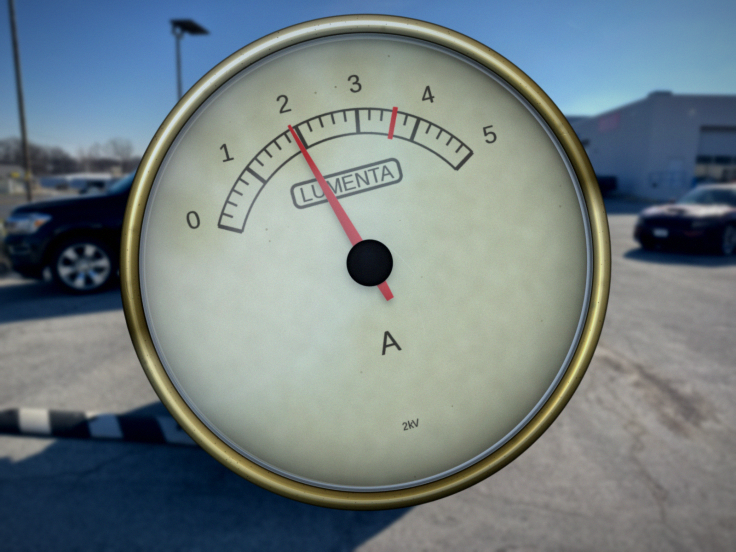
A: 1.9 A
